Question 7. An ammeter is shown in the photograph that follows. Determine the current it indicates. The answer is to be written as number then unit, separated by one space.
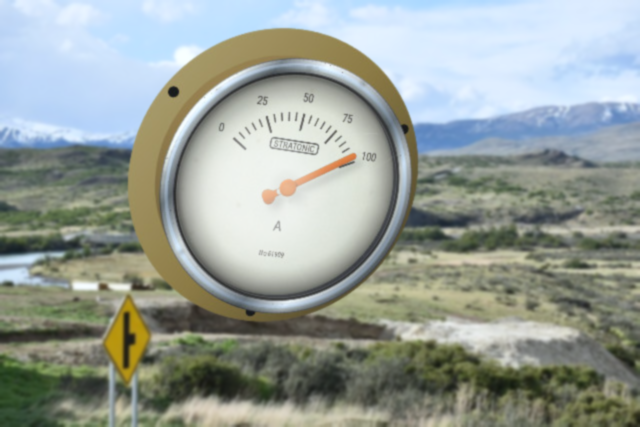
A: 95 A
